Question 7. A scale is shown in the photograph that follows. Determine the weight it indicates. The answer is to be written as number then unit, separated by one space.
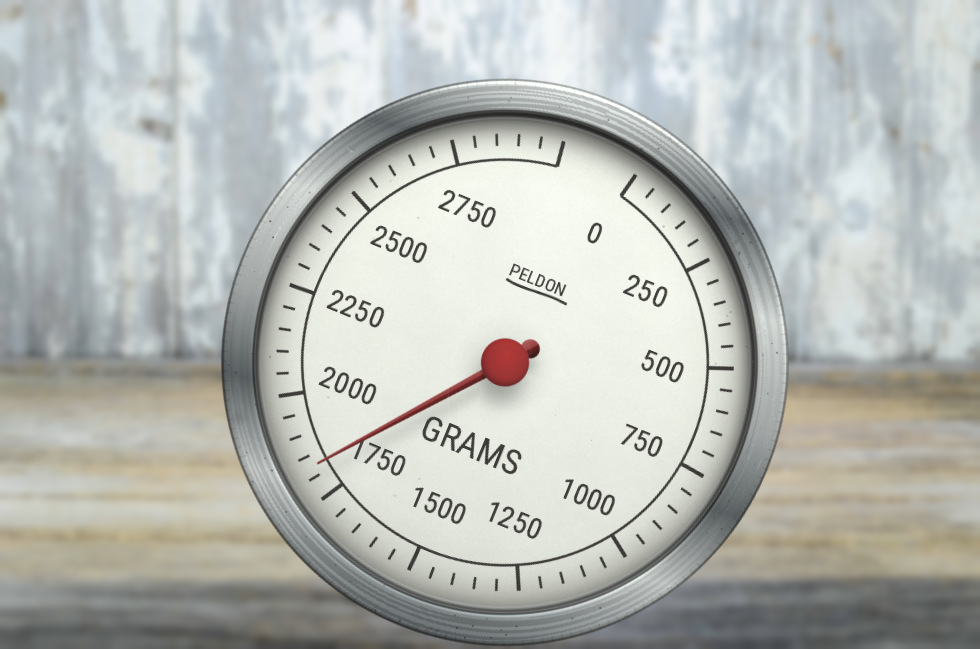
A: 1825 g
